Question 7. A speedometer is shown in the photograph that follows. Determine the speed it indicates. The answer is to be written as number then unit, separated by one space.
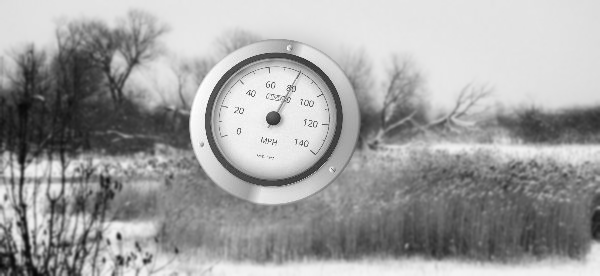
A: 80 mph
